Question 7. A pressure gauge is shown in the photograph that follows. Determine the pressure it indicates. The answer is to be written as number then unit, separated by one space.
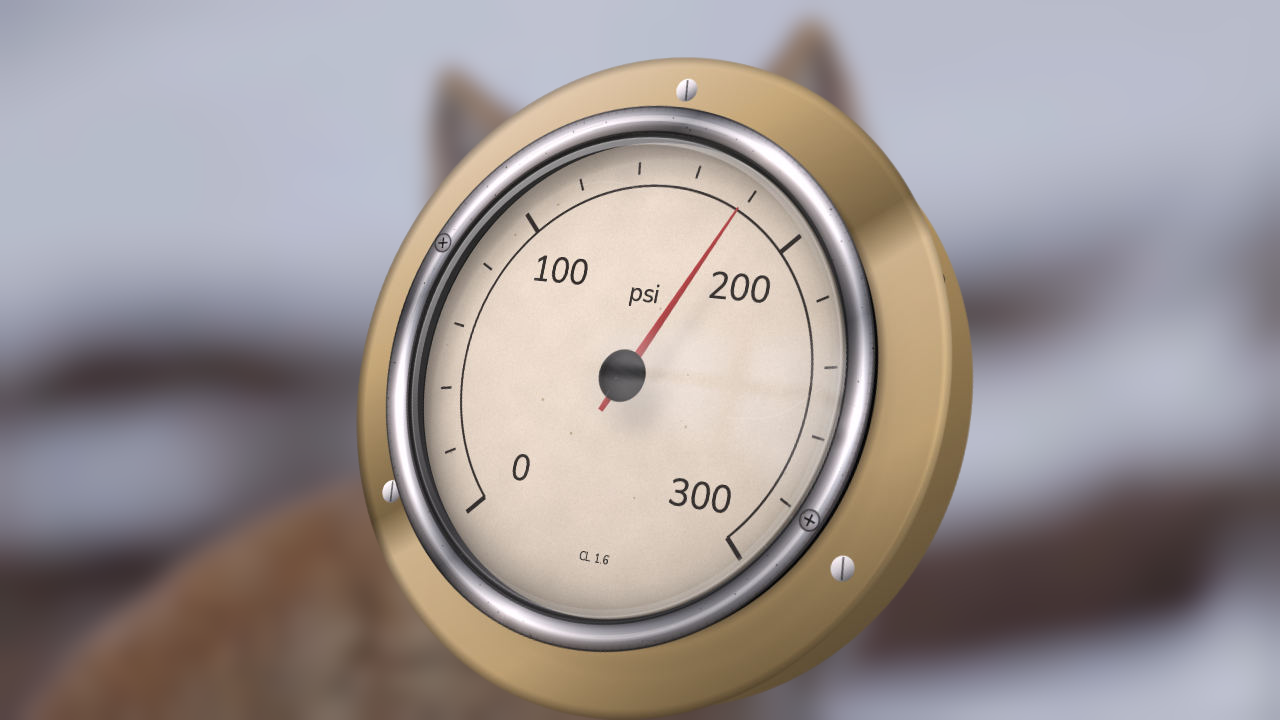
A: 180 psi
